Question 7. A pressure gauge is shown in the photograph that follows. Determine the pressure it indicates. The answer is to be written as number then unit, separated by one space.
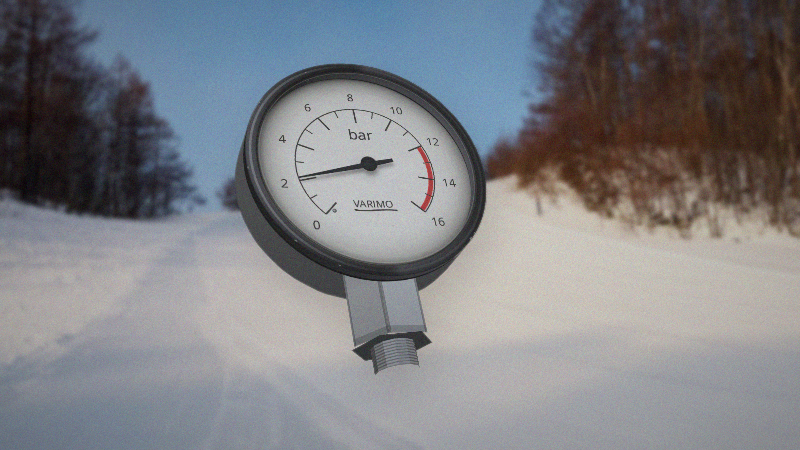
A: 2 bar
